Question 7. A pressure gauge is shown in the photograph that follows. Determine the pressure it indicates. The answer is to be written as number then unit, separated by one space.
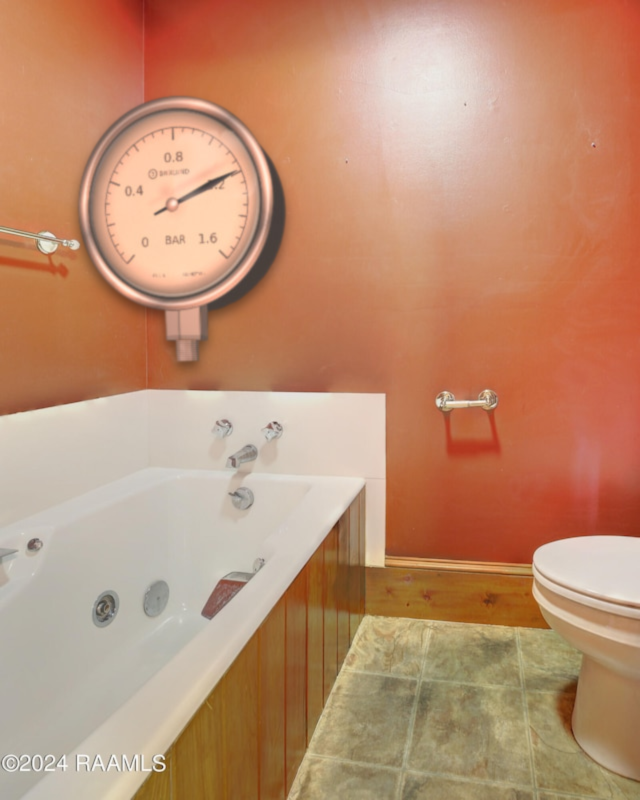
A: 1.2 bar
